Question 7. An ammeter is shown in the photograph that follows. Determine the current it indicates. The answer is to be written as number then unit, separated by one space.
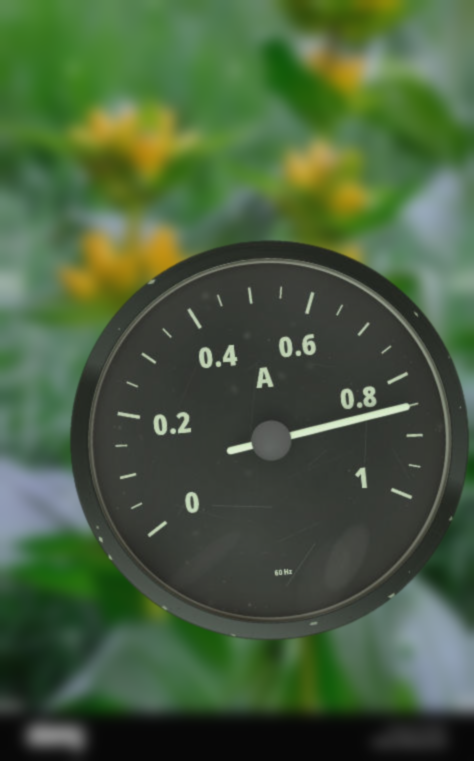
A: 0.85 A
